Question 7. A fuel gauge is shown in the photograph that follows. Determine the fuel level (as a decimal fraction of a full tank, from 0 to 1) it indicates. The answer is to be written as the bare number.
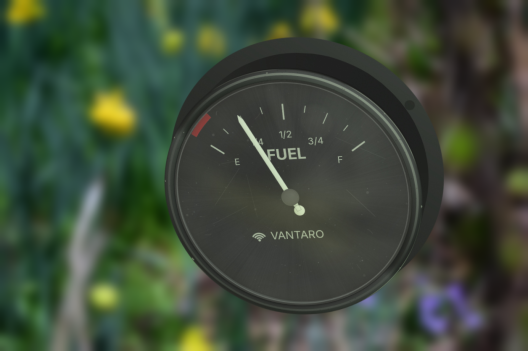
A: 0.25
